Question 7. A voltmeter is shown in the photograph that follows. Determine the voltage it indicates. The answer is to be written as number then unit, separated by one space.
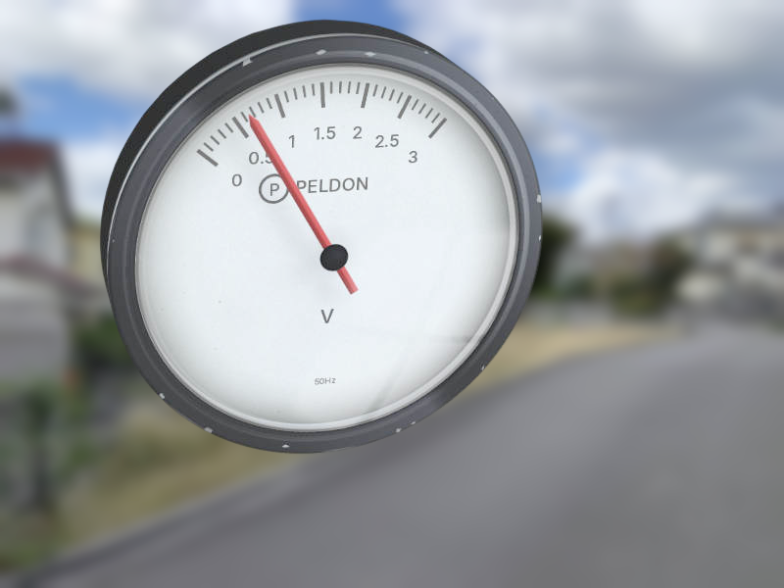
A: 0.65 V
